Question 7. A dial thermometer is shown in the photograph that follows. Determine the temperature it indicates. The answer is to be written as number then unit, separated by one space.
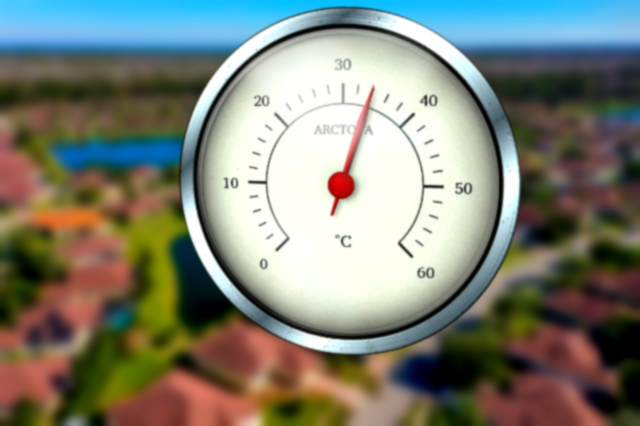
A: 34 °C
